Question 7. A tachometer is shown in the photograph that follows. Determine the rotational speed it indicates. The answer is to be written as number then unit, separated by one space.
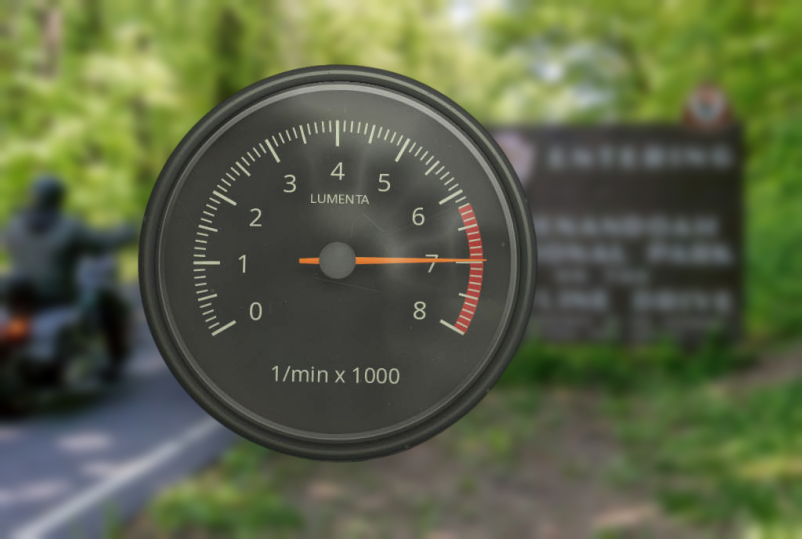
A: 7000 rpm
